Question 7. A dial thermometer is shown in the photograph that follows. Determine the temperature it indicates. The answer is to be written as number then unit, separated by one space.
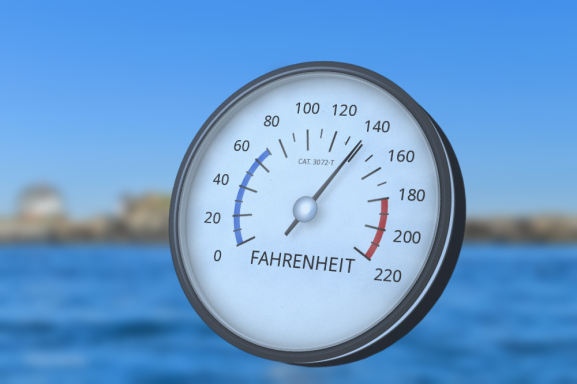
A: 140 °F
